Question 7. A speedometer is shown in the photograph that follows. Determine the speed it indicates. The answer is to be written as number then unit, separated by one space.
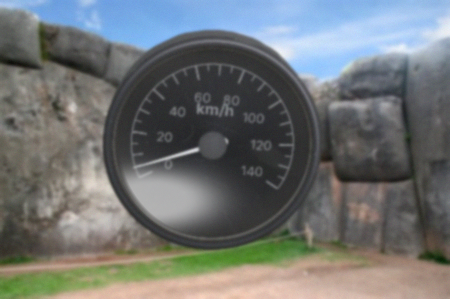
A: 5 km/h
